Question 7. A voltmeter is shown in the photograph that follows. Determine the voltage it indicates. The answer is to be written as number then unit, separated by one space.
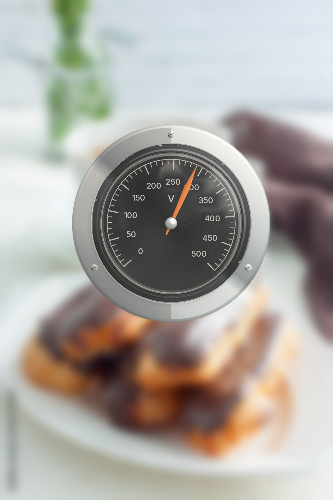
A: 290 V
